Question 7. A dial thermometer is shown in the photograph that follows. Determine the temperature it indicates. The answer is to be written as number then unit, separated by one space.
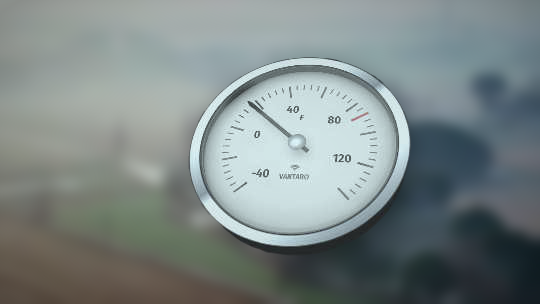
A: 16 °F
